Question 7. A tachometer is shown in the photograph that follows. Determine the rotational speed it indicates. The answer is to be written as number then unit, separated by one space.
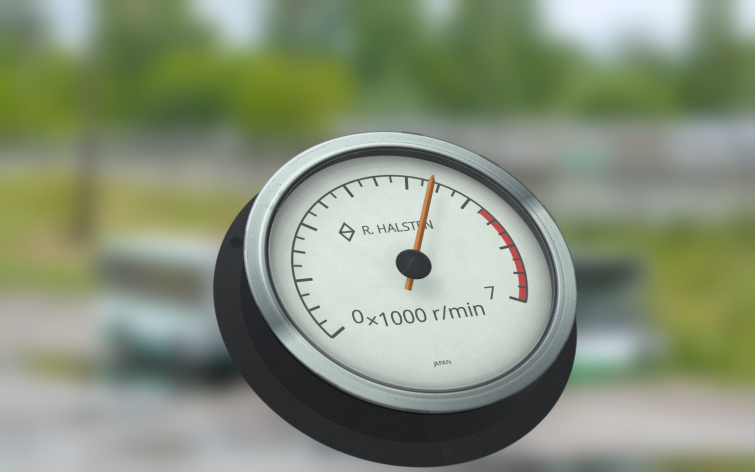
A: 4375 rpm
